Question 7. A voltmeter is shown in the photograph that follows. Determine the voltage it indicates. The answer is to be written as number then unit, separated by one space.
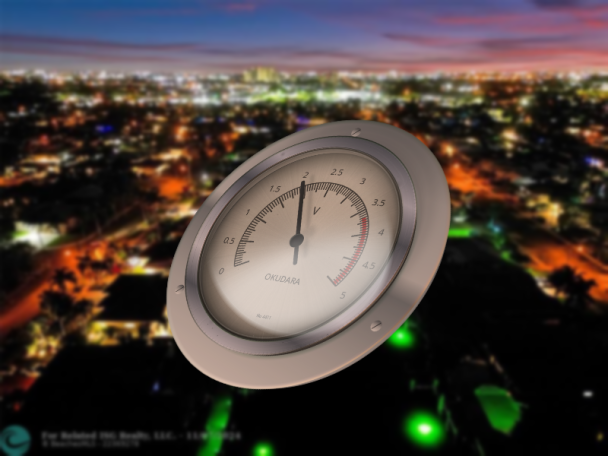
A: 2 V
